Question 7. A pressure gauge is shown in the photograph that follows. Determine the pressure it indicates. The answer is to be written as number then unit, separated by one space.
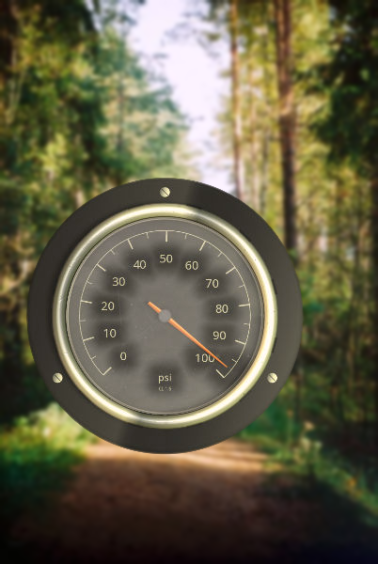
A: 97.5 psi
